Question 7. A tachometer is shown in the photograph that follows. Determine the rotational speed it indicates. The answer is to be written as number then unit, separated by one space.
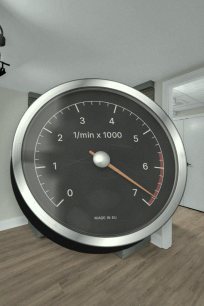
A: 6800 rpm
